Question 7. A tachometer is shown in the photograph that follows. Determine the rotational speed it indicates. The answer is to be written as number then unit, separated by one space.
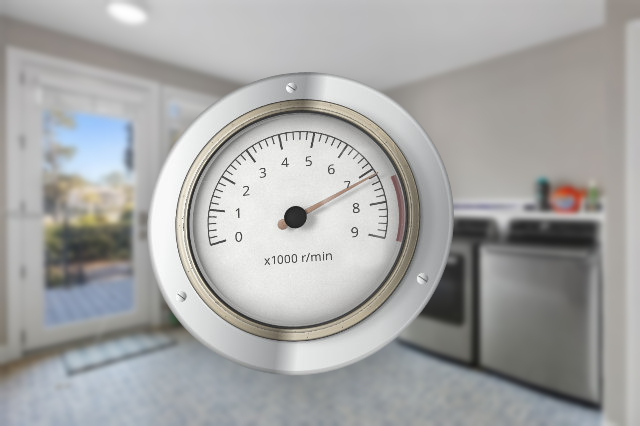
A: 7200 rpm
